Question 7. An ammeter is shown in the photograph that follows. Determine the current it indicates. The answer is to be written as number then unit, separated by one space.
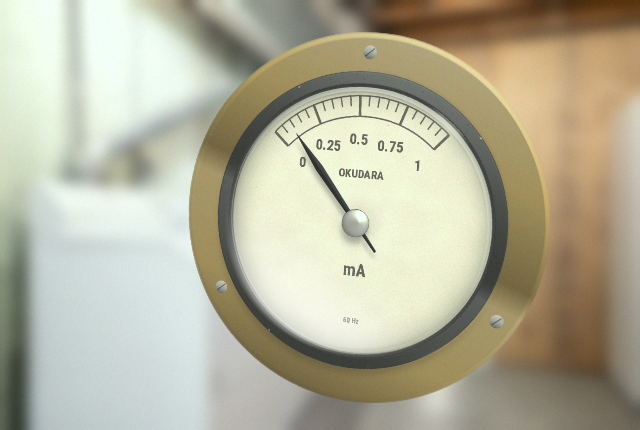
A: 0.1 mA
